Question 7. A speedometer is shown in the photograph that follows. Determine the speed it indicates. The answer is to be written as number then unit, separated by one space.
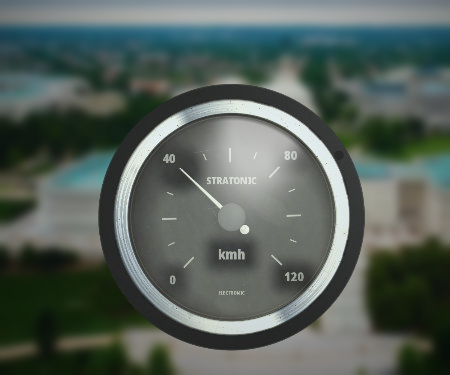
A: 40 km/h
